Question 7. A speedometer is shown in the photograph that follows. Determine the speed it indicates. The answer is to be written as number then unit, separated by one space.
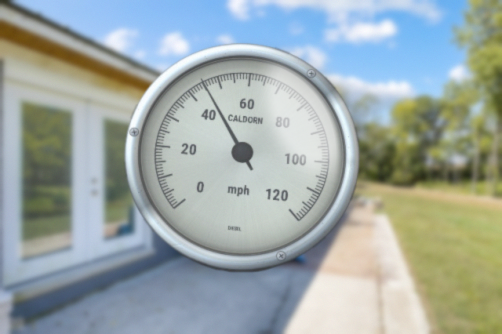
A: 45 mph
